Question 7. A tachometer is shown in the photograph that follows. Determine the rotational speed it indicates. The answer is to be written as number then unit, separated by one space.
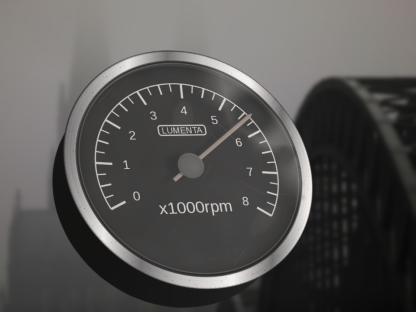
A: 5625 rpm
